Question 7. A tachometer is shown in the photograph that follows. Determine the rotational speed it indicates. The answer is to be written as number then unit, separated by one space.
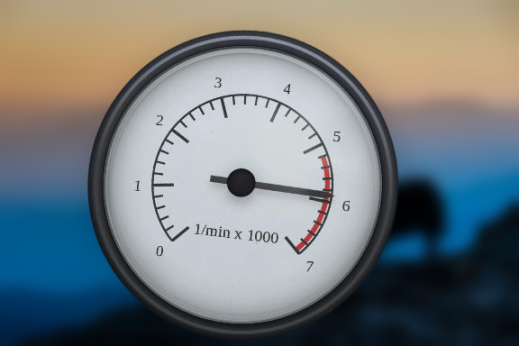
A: 5900 rpm
